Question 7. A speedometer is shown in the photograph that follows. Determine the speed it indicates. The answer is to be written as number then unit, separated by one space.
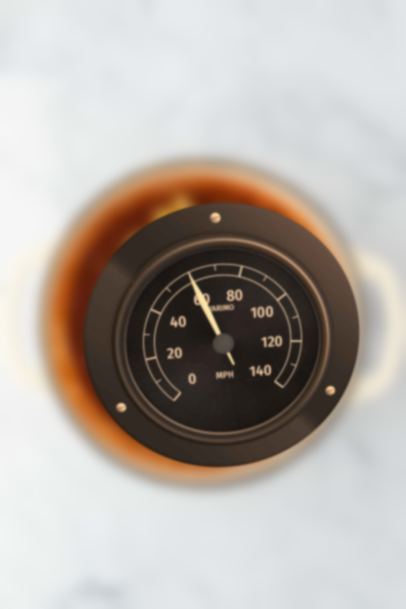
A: 60 mph
